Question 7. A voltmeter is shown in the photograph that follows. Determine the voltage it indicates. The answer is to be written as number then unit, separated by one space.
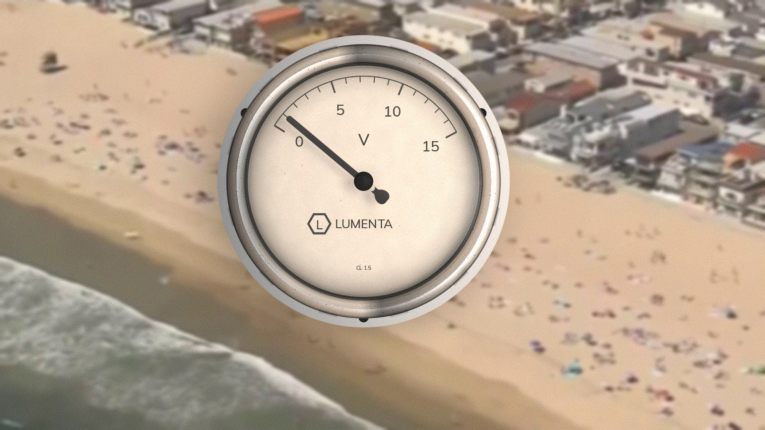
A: 1 V
